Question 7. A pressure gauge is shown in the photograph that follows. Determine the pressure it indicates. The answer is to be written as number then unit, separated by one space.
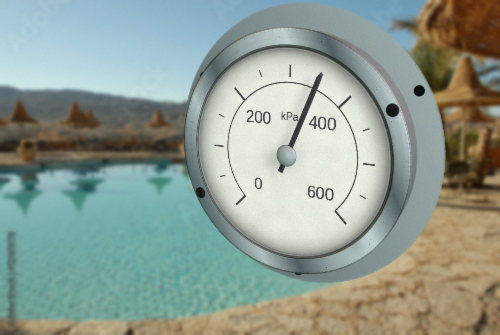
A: 350 kPa
